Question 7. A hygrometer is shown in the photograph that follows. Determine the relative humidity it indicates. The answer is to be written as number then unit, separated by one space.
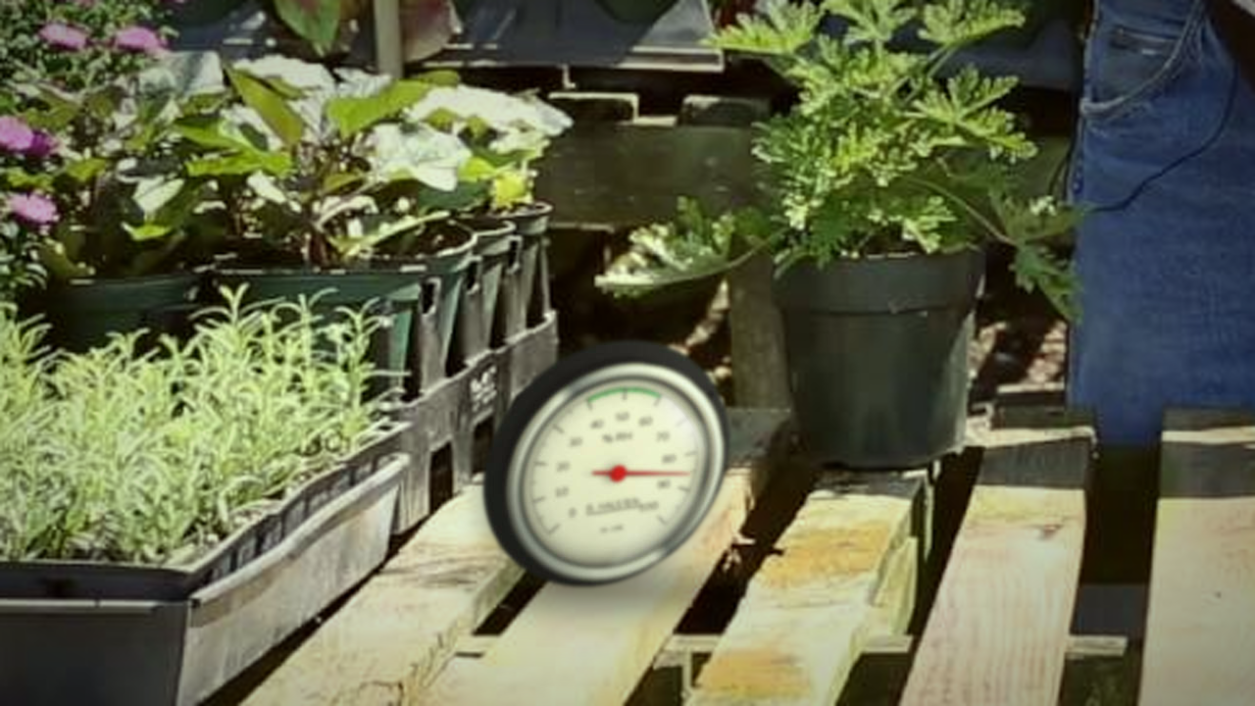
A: 85 %
